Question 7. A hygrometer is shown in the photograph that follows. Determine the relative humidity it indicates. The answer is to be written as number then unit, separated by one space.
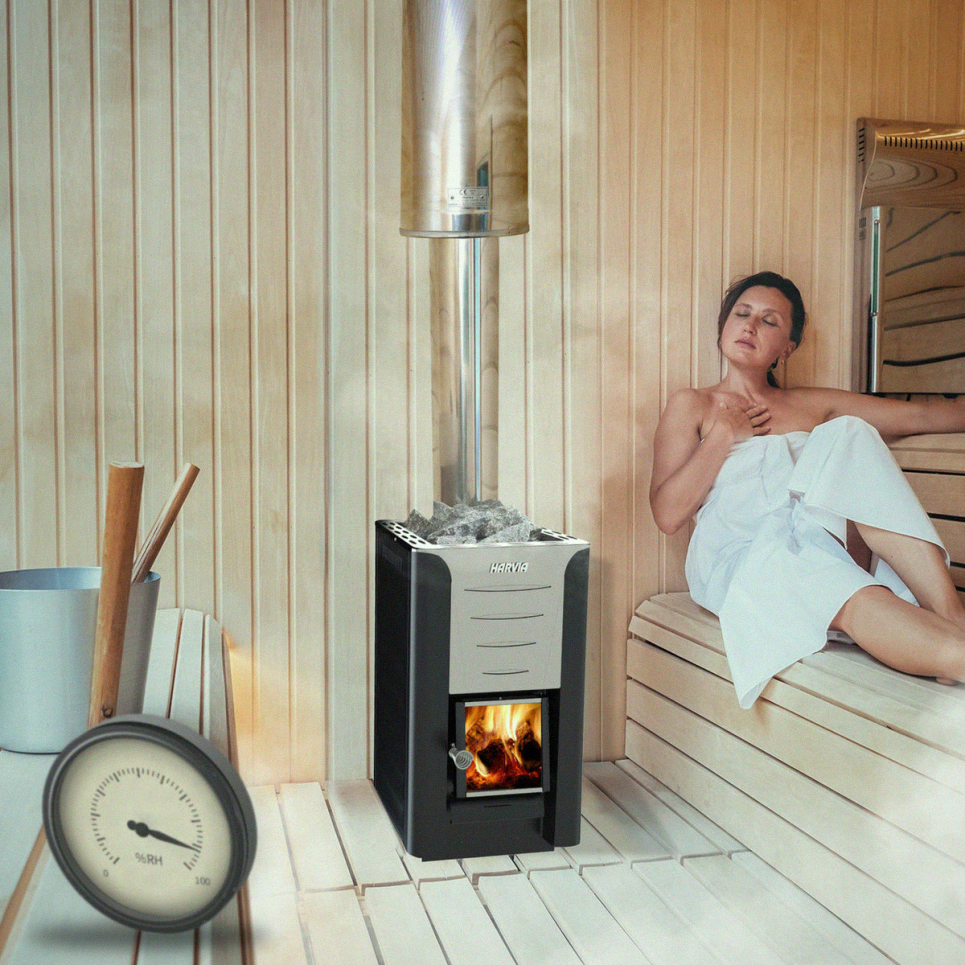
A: 90 %
